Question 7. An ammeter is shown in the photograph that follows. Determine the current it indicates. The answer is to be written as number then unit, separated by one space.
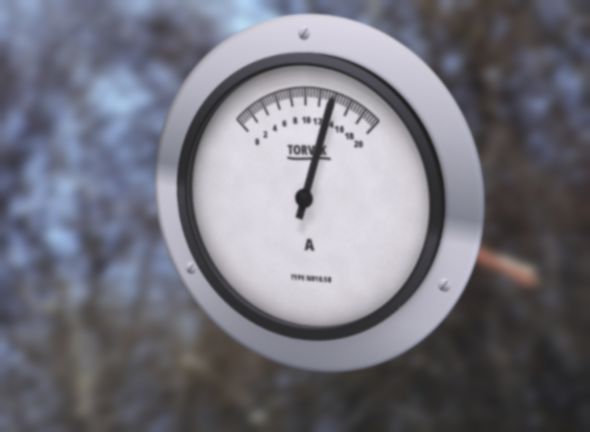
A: 14 A
